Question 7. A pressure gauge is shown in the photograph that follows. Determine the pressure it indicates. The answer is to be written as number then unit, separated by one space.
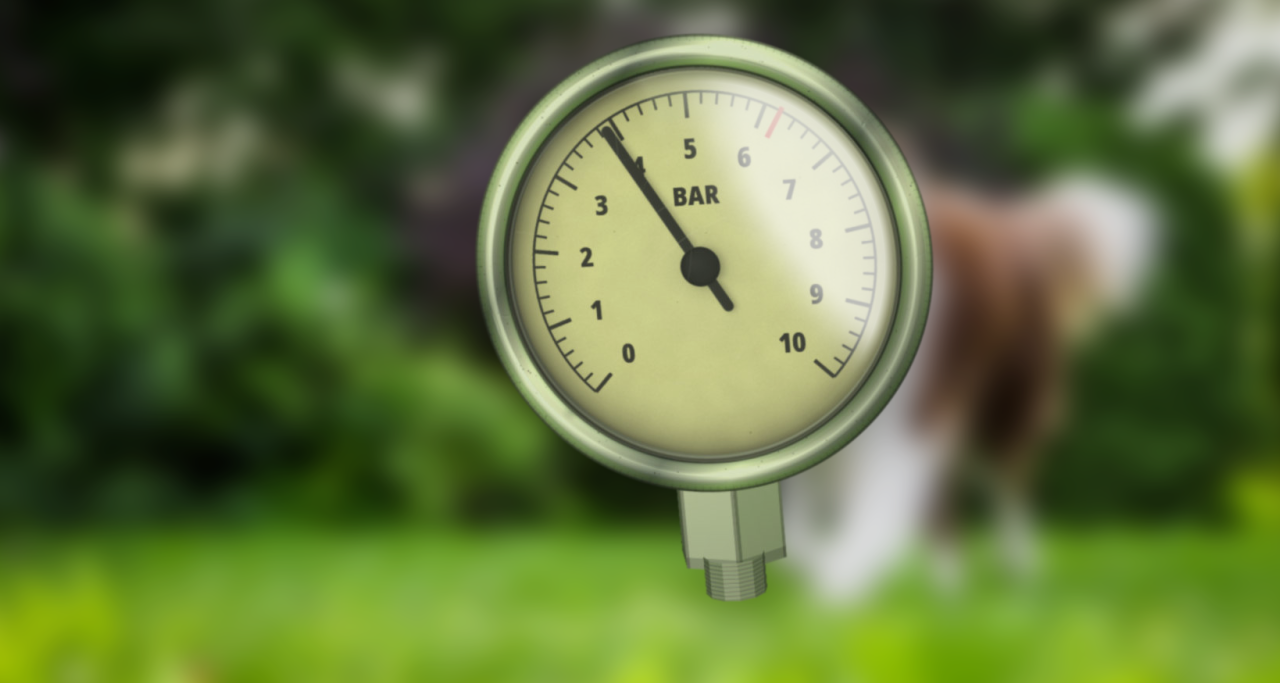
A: 3.9 bar
